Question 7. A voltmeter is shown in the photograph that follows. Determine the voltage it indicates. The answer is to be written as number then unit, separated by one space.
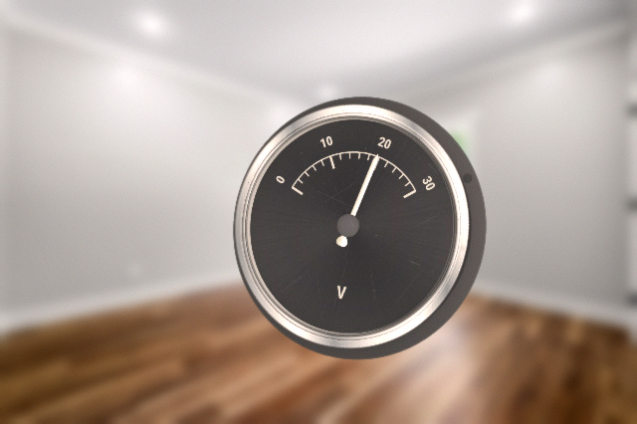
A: 20 V
